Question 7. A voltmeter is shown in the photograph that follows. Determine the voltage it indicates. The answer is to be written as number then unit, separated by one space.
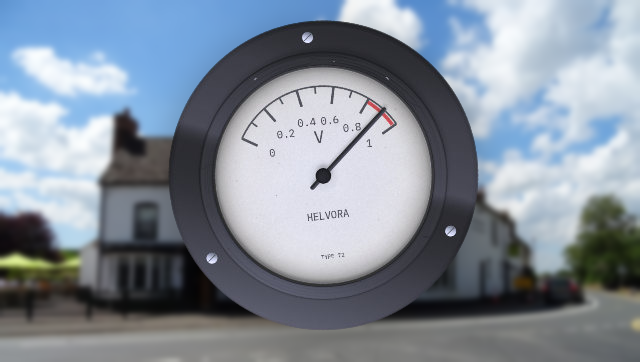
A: 0.9 V
